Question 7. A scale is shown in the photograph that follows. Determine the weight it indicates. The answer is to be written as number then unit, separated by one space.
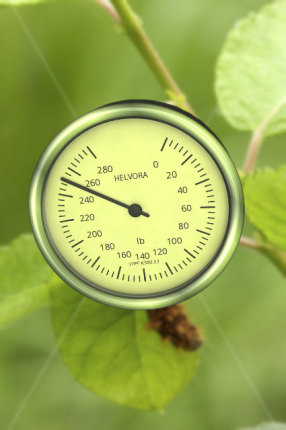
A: 252 lb
